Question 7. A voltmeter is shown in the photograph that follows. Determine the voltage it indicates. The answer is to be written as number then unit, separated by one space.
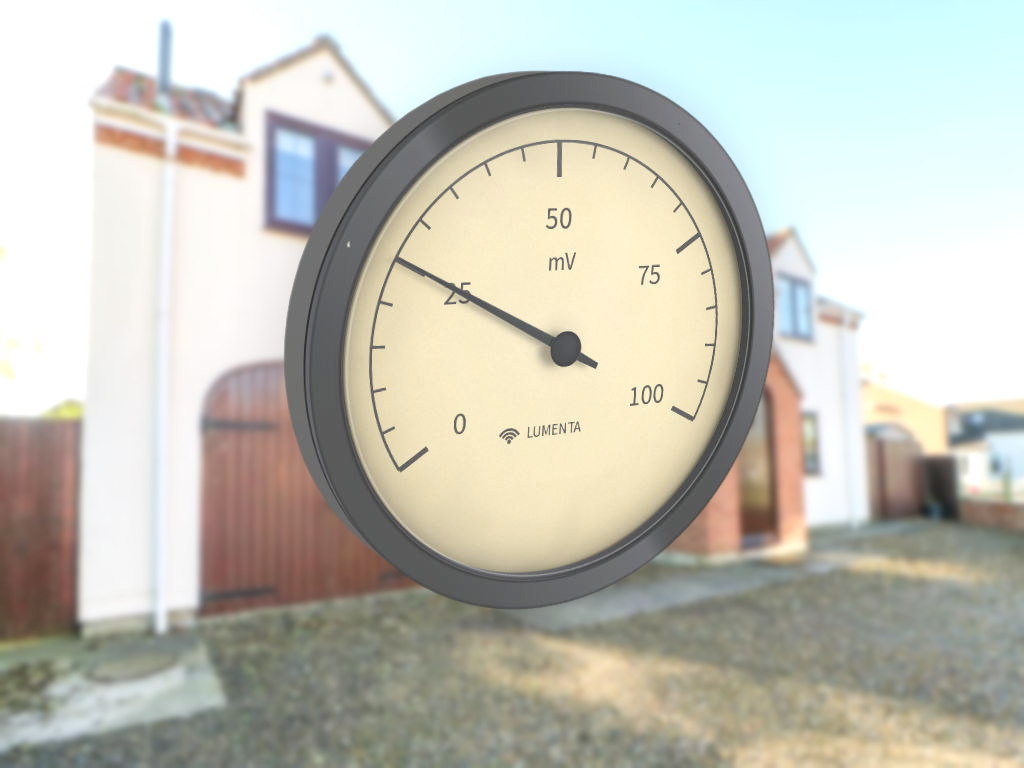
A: 25 mV
